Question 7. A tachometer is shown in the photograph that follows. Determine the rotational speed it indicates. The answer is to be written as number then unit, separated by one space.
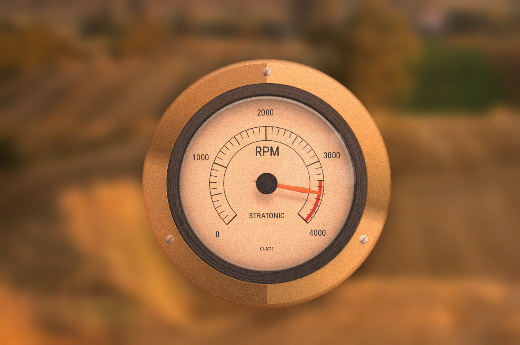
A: 3500 rpm
